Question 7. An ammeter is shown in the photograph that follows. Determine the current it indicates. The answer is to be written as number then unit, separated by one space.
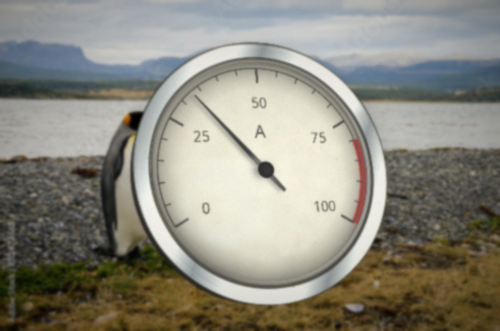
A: 32.5 A
